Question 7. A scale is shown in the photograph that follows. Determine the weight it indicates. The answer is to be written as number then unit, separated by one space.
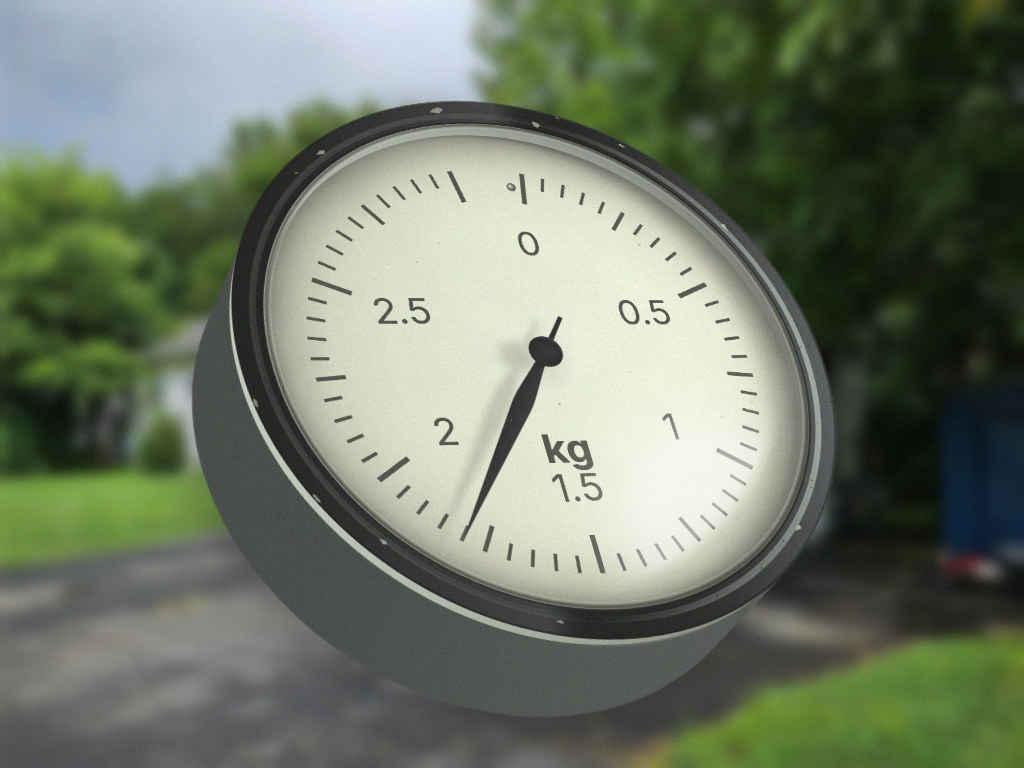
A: 1.8 kg
